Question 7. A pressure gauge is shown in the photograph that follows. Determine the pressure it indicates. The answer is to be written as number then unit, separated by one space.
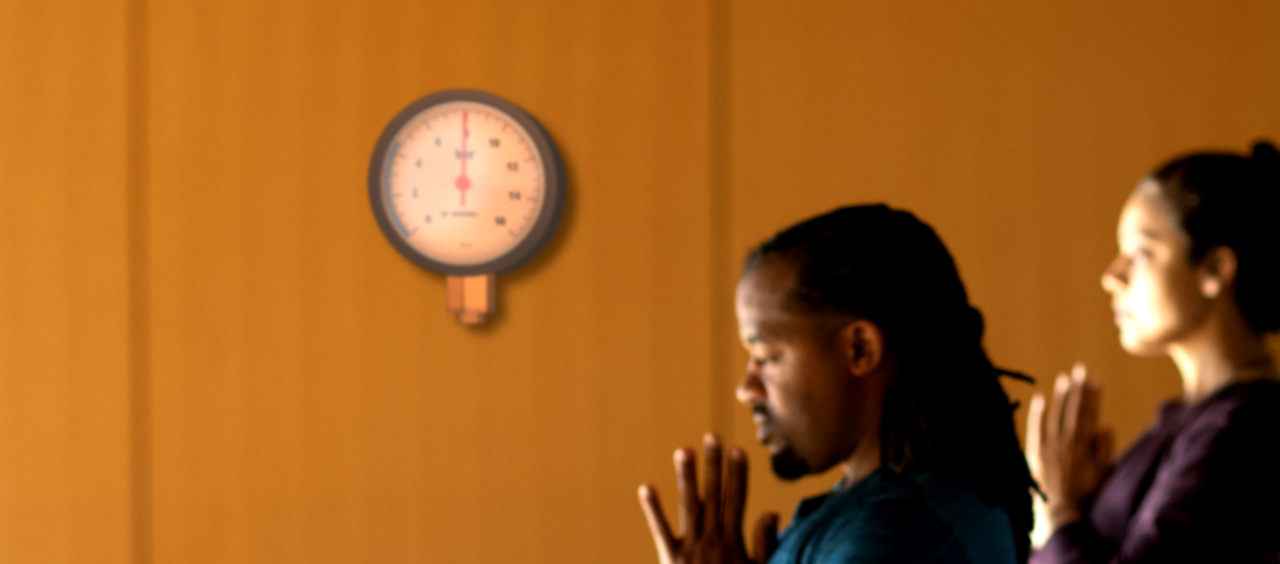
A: 8 bar
